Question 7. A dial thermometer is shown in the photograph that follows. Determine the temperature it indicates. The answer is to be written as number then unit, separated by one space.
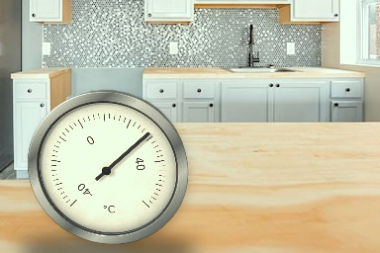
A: 28 °C
